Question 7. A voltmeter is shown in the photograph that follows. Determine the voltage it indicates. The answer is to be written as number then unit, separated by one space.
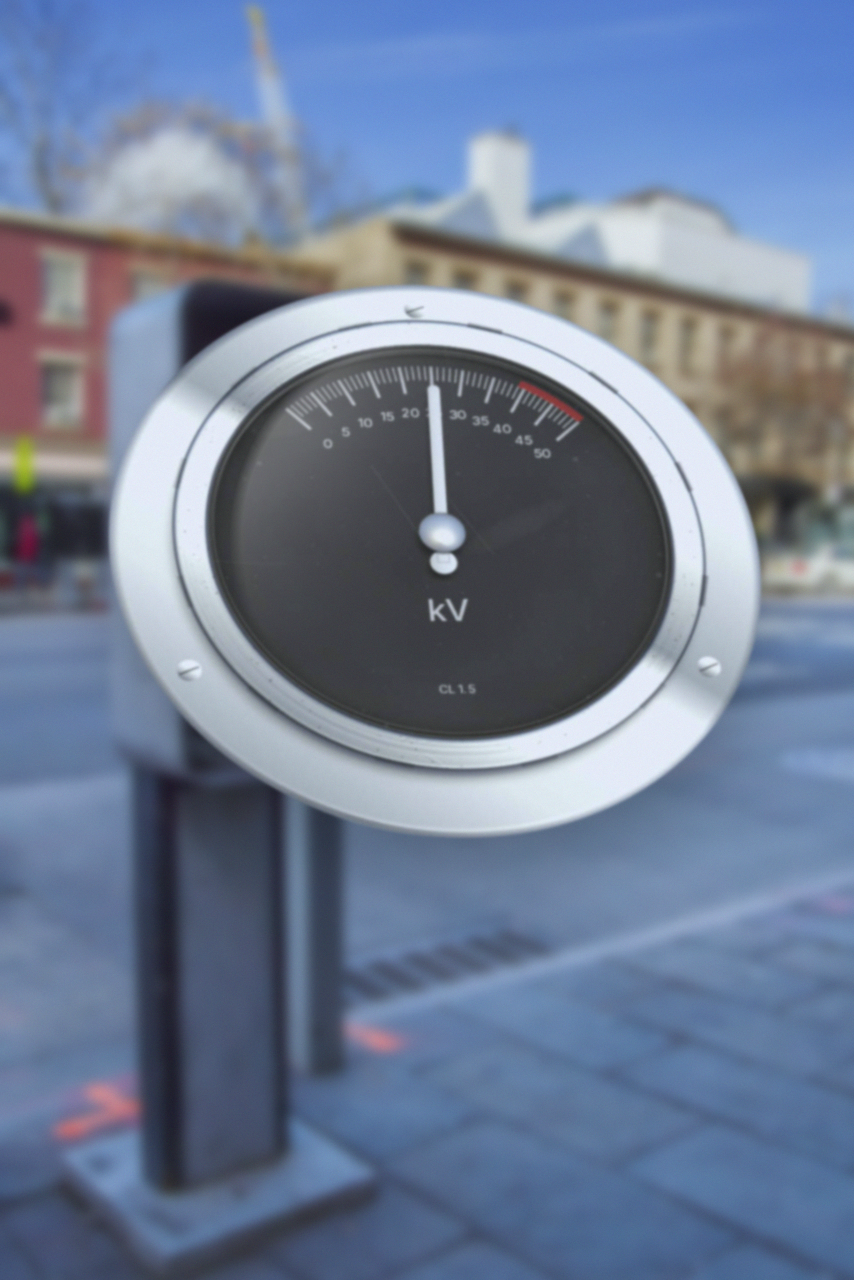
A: 25 kV
